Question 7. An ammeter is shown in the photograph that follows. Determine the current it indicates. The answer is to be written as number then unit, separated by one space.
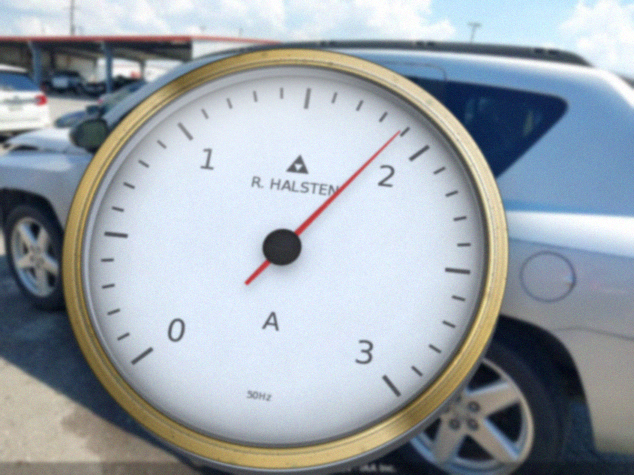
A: 1.9 A
